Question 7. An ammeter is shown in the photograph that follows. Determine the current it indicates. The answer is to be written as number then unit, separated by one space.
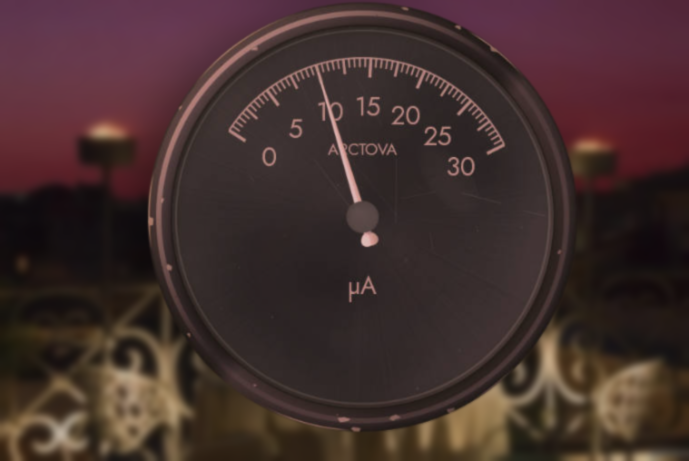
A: 10 µA
